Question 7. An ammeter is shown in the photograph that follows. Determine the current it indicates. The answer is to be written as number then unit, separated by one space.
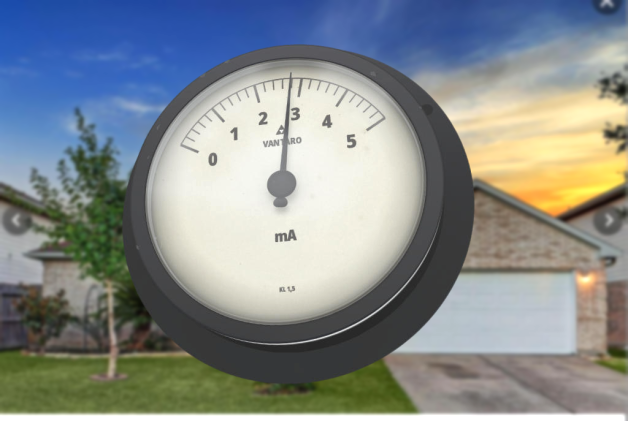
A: 2.8 mA
